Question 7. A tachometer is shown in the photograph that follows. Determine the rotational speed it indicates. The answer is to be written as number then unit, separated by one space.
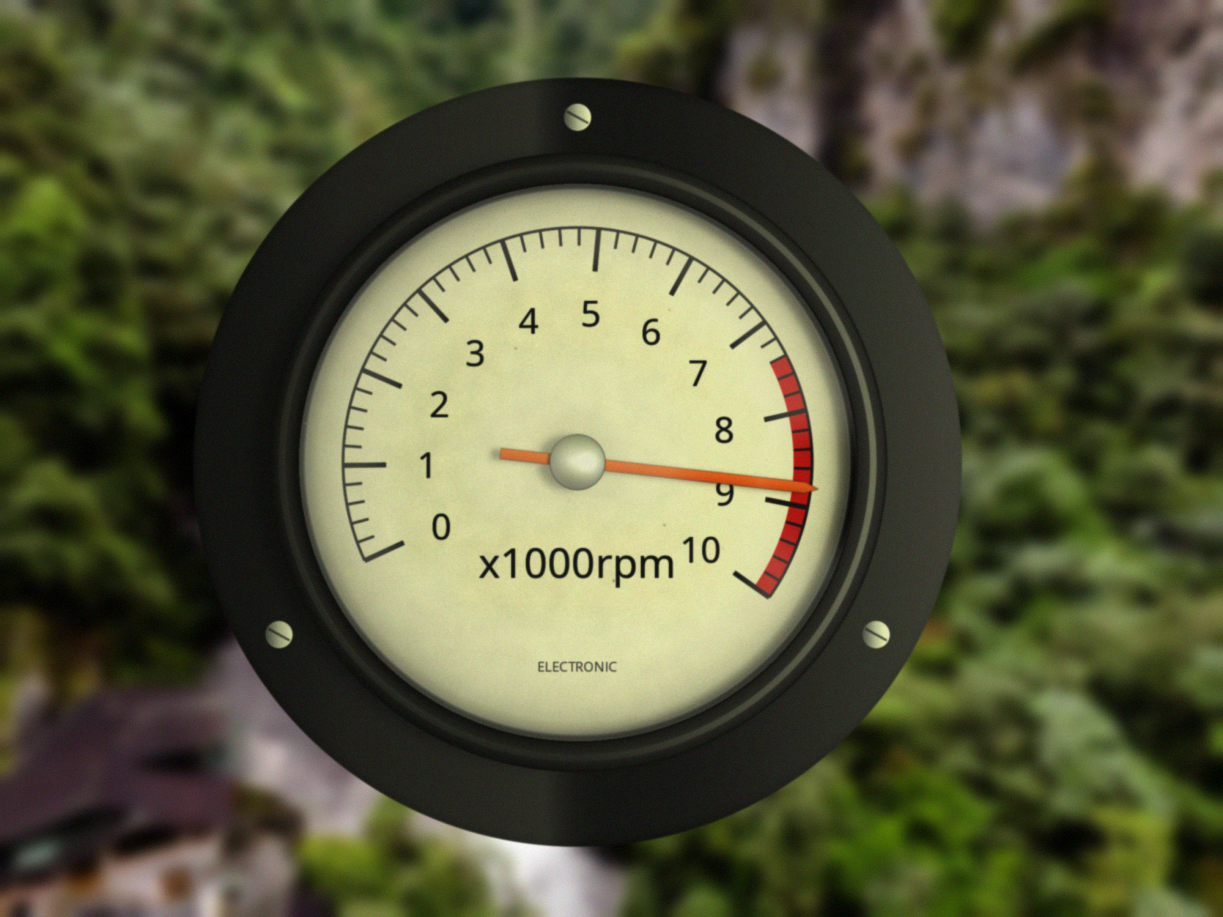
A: 8800 rpm
